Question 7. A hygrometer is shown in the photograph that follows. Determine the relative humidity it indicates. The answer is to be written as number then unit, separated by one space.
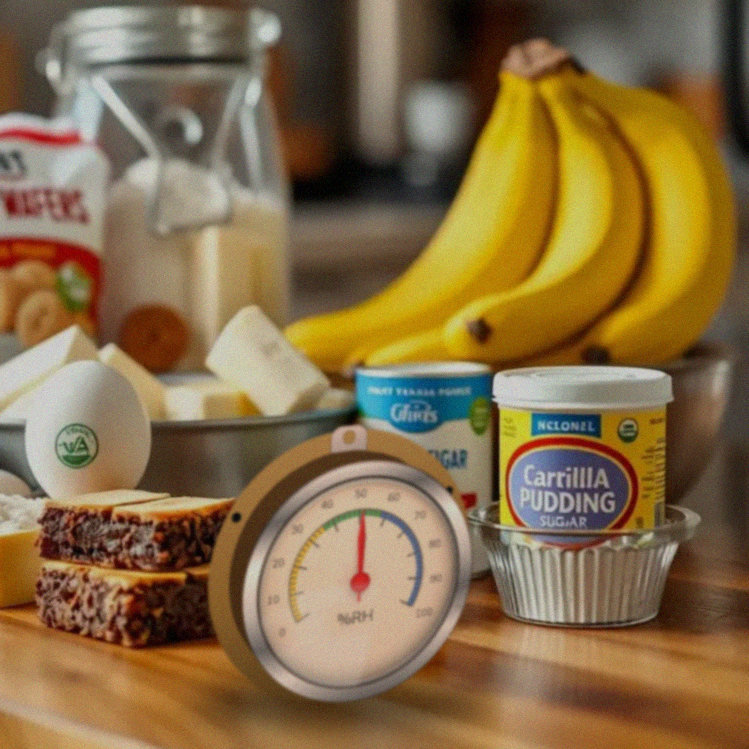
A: 50 %
